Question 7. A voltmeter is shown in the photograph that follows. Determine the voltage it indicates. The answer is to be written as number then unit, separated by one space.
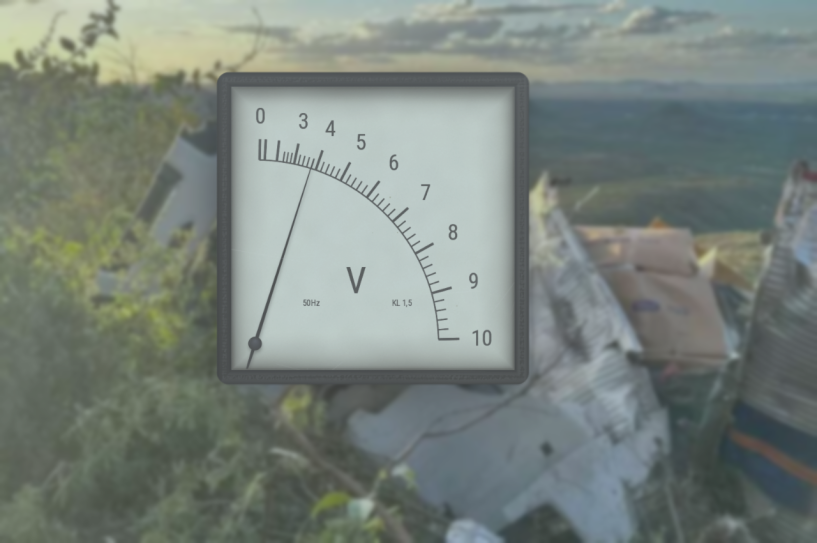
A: 3.8 V
